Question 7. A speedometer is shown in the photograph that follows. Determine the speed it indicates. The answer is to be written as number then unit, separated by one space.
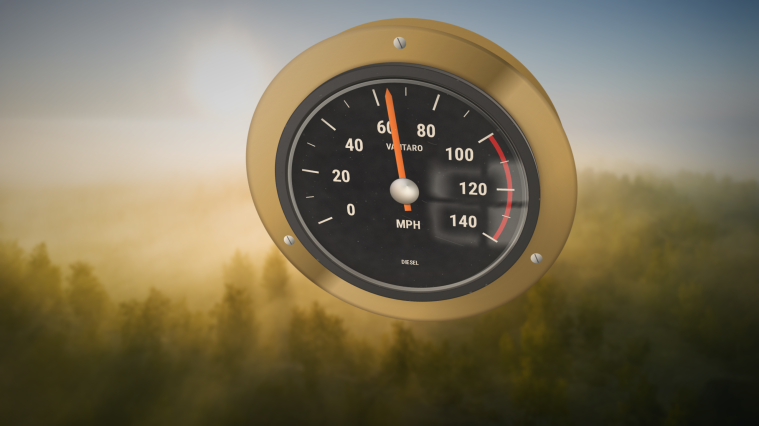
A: 65 mph
